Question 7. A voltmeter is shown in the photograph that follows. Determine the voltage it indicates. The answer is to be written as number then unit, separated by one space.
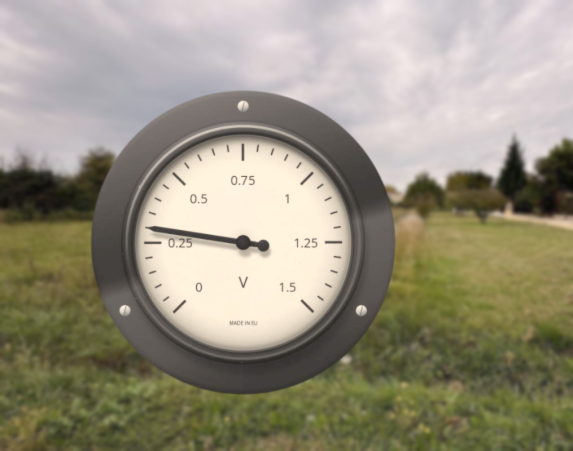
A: 0.3 V
